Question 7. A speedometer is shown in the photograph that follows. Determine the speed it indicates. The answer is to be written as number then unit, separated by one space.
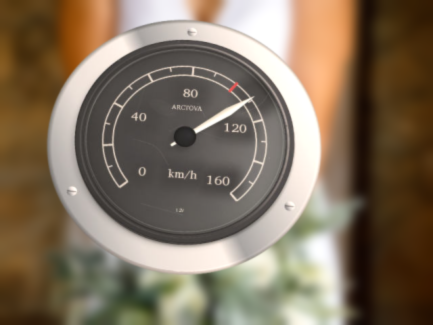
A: 110 km/h
